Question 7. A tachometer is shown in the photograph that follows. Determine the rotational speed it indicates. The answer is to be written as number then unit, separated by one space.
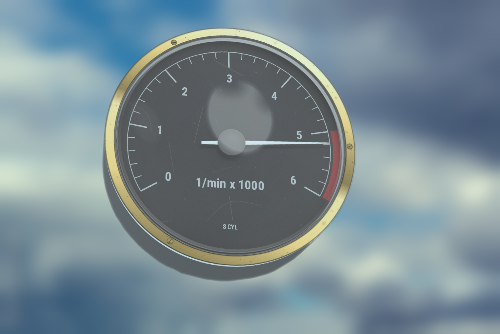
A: 5200 rpm
